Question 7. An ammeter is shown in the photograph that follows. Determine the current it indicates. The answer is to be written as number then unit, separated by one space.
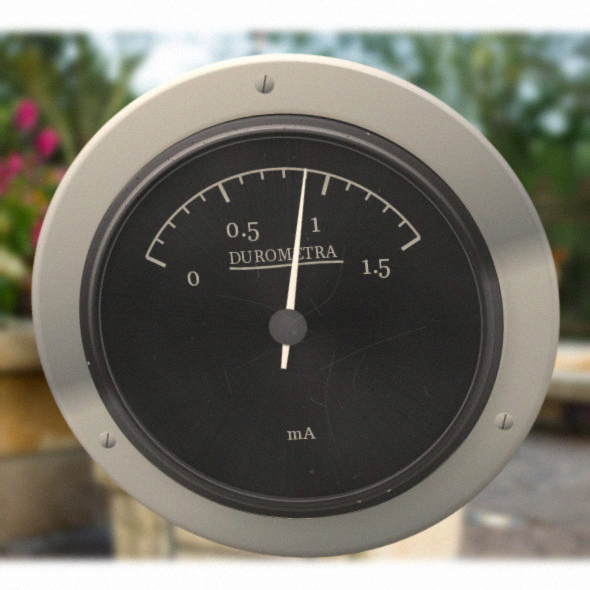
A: 0.9 mA
